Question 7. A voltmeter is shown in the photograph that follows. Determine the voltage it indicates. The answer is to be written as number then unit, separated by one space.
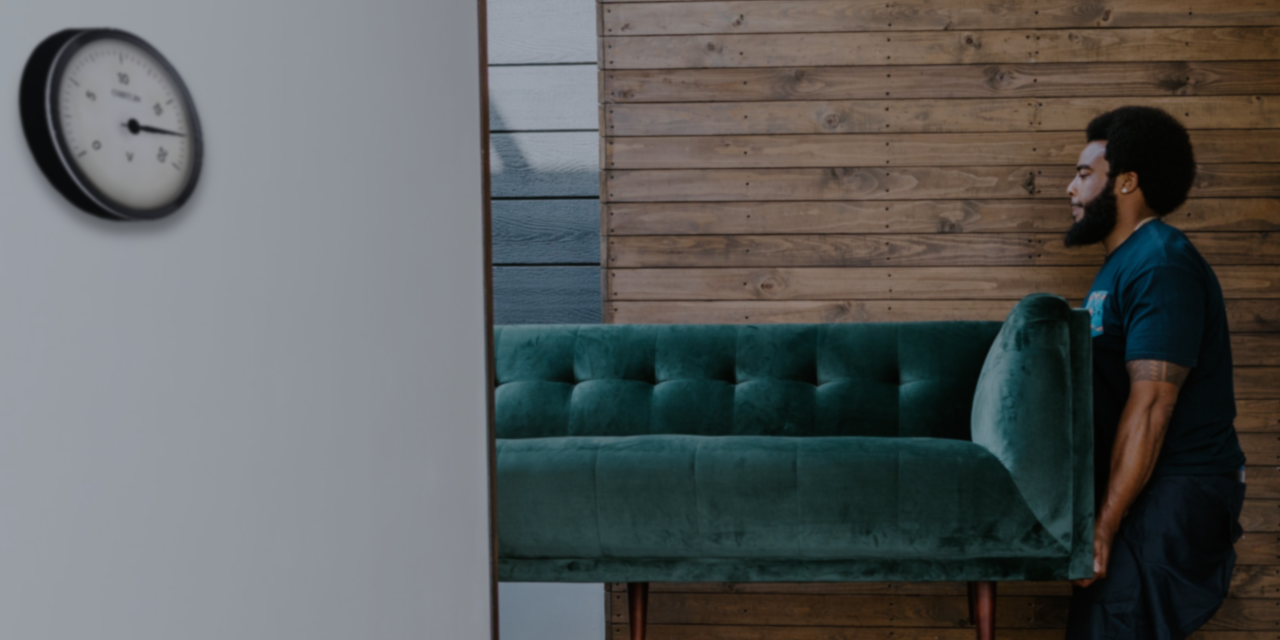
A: 17.5 V
